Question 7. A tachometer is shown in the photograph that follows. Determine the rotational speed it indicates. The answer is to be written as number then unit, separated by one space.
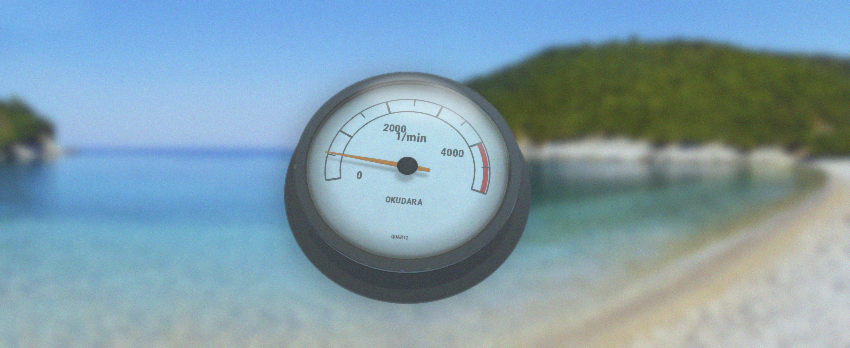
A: 500 rpm
